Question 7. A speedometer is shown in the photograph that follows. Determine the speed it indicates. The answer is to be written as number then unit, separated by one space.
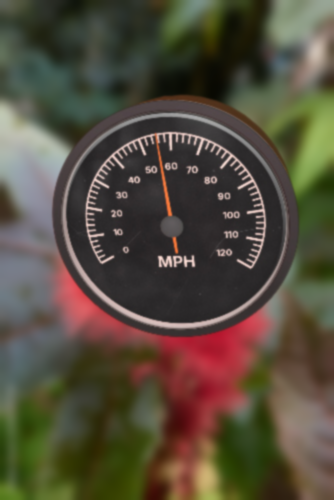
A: 56 mph
